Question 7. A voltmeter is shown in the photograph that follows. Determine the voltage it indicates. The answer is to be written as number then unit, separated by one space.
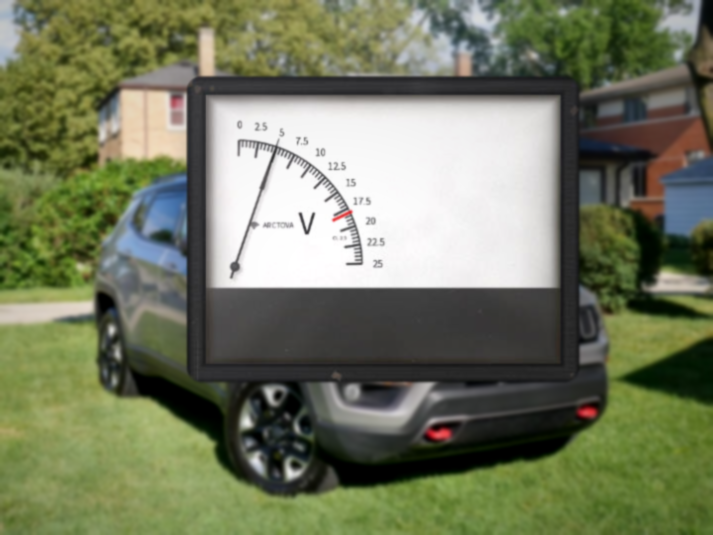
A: 5 V
